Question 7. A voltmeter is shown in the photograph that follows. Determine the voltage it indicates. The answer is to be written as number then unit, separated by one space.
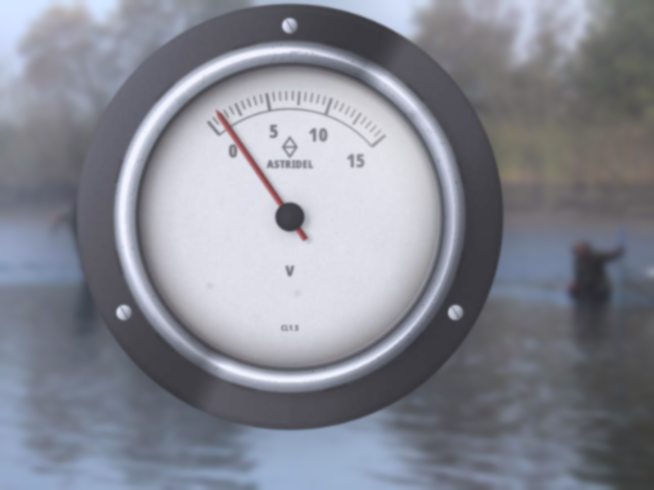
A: 1 V
